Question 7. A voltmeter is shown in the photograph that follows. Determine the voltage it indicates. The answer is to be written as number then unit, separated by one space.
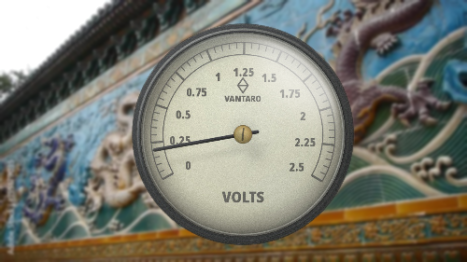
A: 0.2 V
